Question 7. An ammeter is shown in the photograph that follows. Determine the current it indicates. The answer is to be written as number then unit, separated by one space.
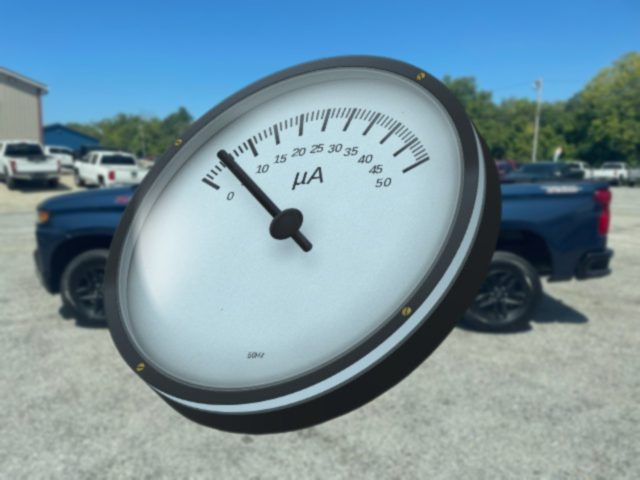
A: 5 µA
